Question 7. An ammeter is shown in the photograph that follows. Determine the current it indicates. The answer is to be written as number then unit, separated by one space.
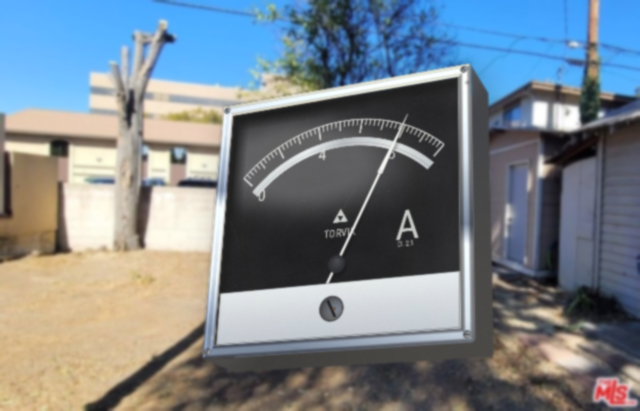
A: 8 A
